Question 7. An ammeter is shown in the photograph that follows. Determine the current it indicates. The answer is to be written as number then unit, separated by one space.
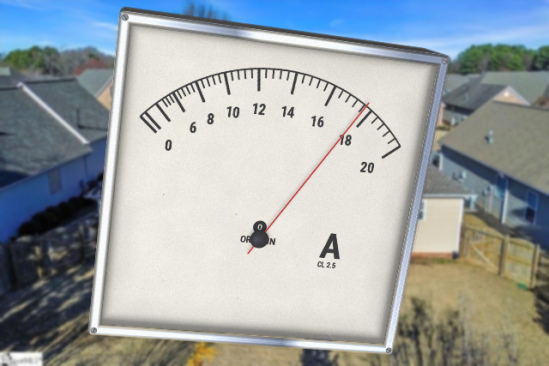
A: 17.6 A
